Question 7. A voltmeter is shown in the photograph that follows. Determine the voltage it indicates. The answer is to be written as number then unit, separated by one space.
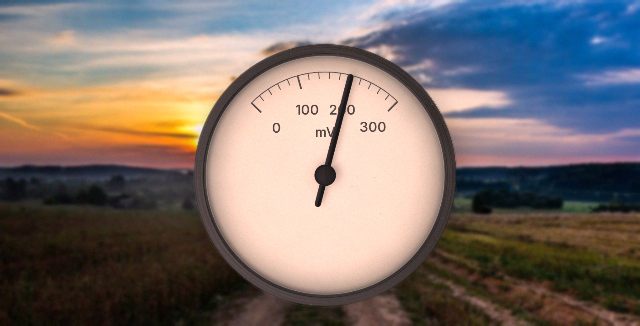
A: 200 mV
